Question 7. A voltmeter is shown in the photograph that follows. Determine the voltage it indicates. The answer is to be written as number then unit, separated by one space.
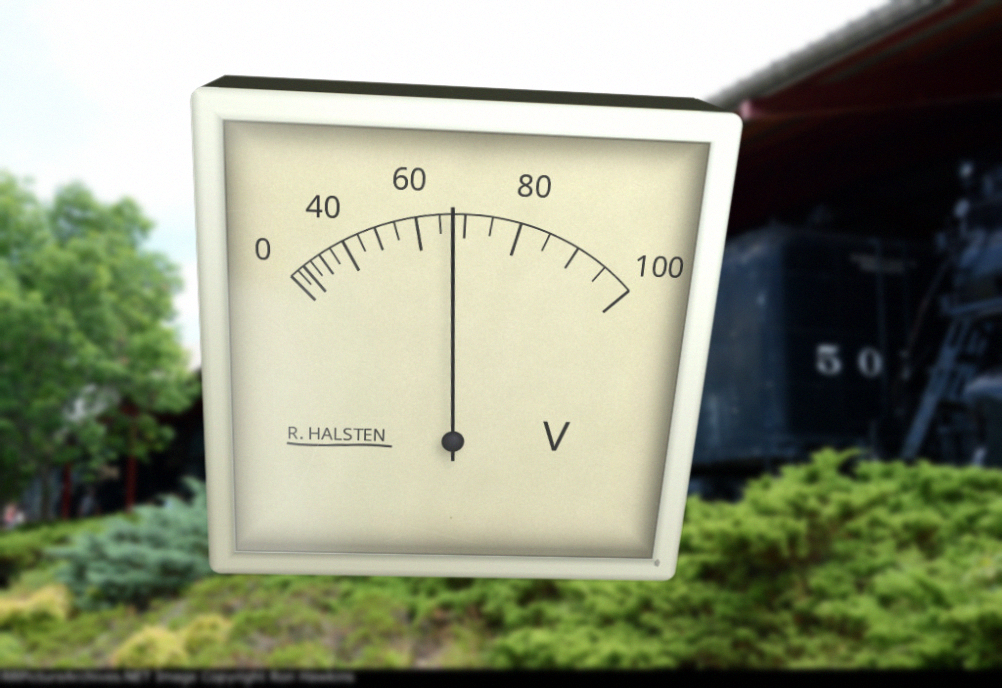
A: 67.5 V
